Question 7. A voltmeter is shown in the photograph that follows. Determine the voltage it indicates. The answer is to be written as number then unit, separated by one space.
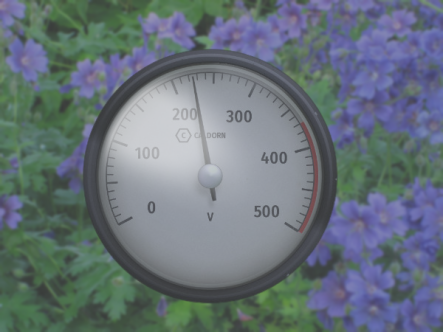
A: 225 V
